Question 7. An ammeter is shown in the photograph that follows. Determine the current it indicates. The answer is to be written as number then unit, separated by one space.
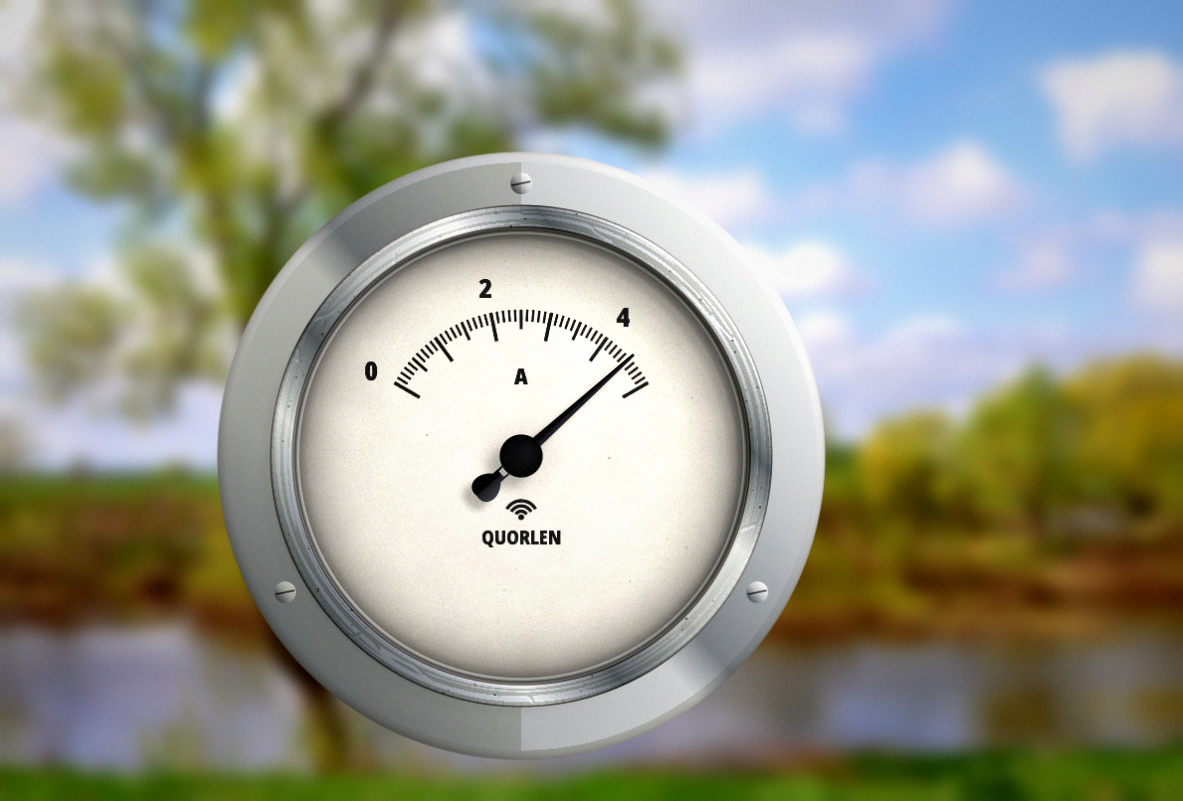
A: 4.5 A
